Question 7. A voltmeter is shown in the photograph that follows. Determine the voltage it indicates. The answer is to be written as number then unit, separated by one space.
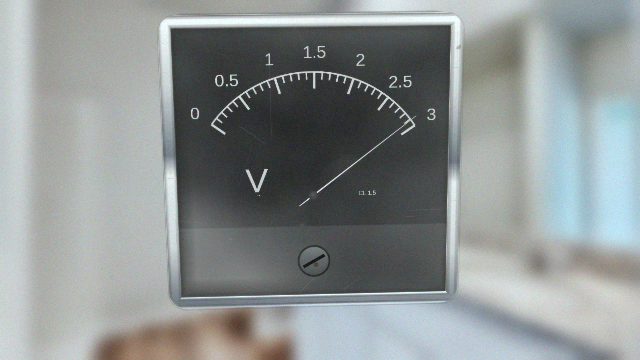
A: 2.9 V
